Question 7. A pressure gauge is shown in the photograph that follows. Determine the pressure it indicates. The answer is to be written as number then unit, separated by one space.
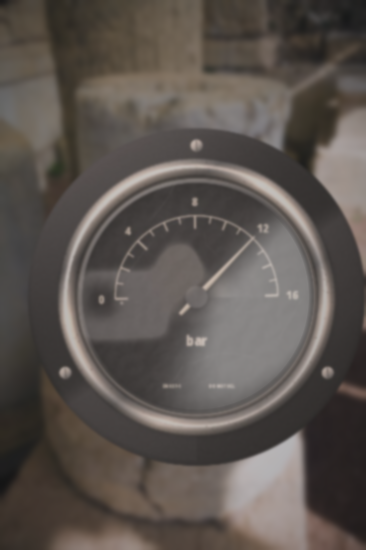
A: 12 bar
